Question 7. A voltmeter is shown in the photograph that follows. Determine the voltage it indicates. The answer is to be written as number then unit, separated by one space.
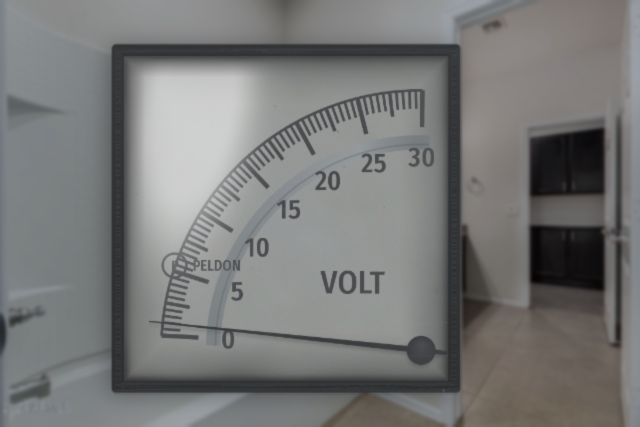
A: 1 V
